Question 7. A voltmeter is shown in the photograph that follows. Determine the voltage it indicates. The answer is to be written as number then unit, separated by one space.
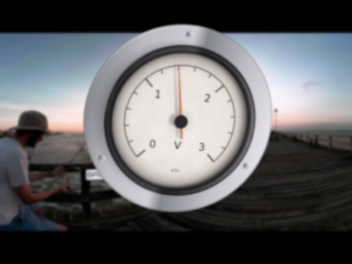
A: 1.4 V
